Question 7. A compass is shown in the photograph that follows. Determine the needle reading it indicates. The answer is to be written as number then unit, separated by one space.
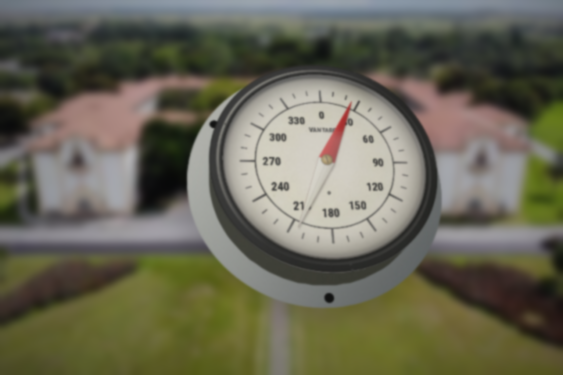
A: 25 °
